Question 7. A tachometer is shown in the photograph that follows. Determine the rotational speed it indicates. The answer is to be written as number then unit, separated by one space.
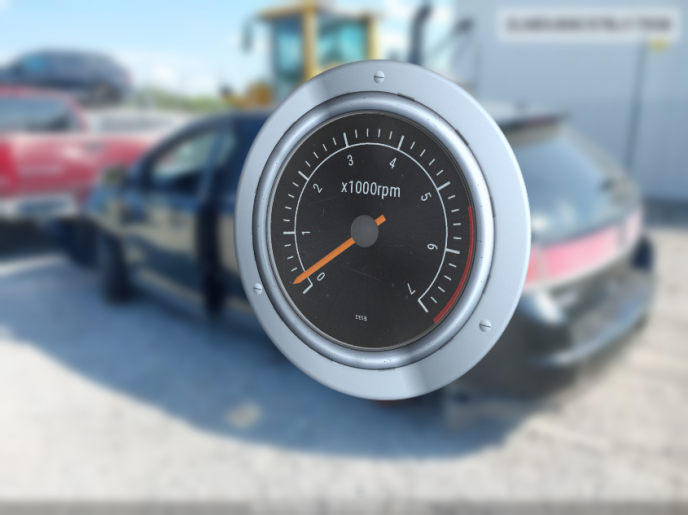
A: 200 rpm
